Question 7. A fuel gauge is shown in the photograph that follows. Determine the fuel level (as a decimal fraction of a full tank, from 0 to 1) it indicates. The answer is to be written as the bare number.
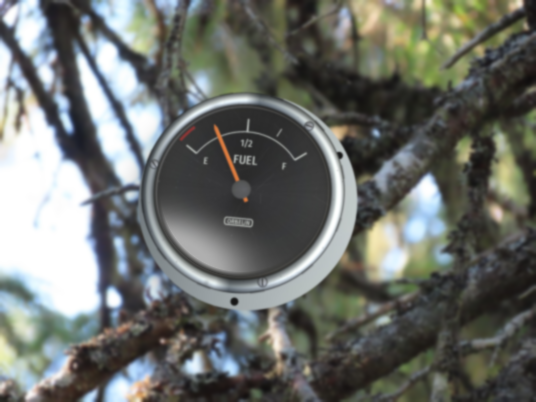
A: 0.25
